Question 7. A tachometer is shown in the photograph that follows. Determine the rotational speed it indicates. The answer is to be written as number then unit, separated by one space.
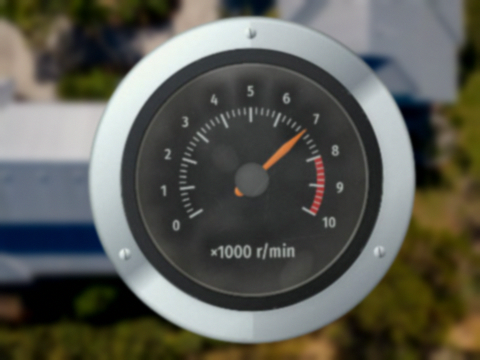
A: 7000 rpm
